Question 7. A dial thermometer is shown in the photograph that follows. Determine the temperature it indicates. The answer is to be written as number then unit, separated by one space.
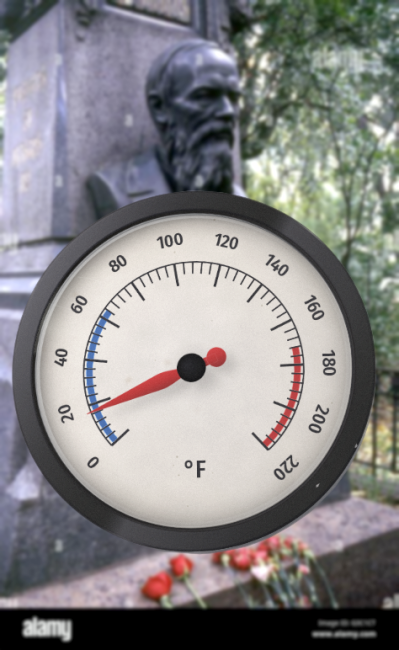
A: 16 °F
